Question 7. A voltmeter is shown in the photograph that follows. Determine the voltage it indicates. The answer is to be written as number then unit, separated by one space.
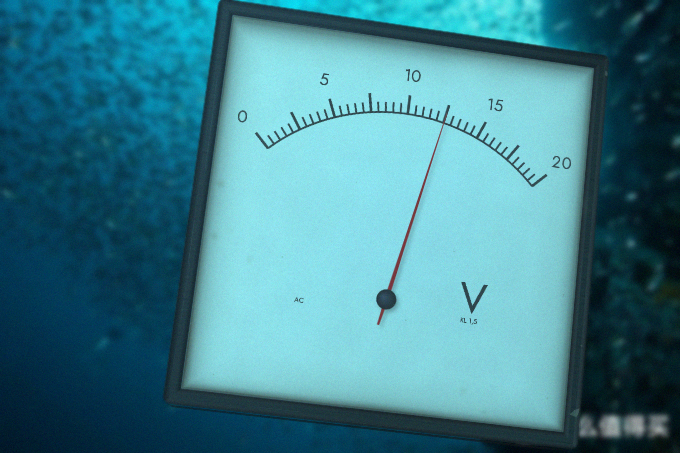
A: 12.5 V
